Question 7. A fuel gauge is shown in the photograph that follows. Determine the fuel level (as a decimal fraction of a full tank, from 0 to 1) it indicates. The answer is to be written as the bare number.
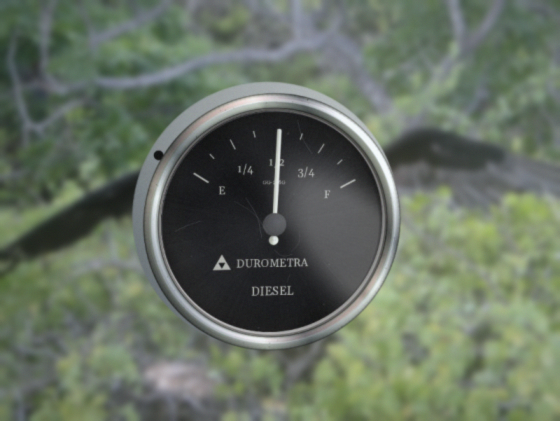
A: 0.5
